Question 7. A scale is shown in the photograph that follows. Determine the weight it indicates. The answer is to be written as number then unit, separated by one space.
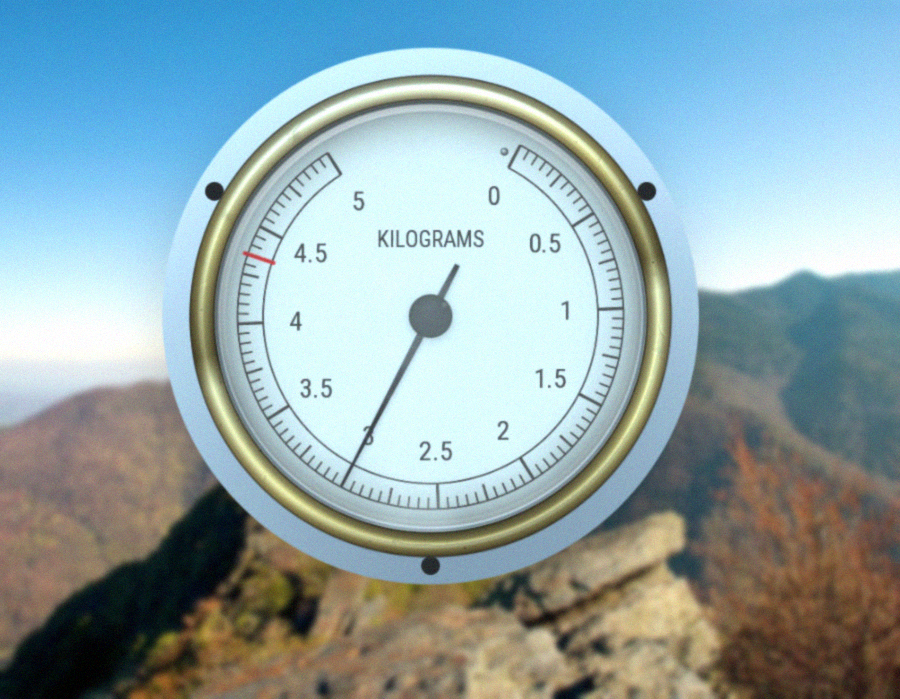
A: 3 kg
